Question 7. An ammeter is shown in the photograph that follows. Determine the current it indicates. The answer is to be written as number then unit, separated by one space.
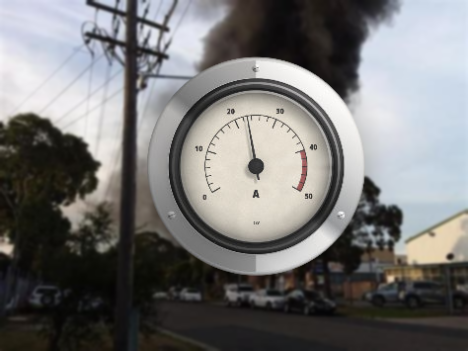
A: 23 A
